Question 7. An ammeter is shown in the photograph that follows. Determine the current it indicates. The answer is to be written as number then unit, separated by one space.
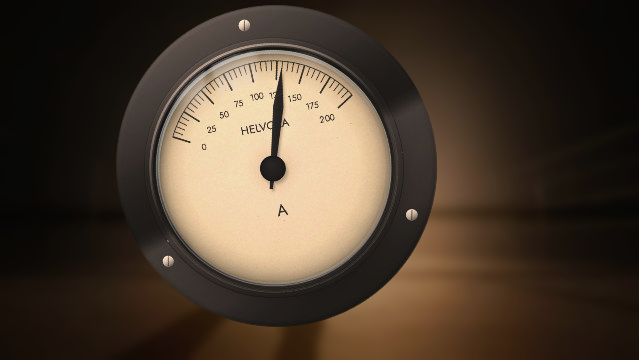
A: 130 A
